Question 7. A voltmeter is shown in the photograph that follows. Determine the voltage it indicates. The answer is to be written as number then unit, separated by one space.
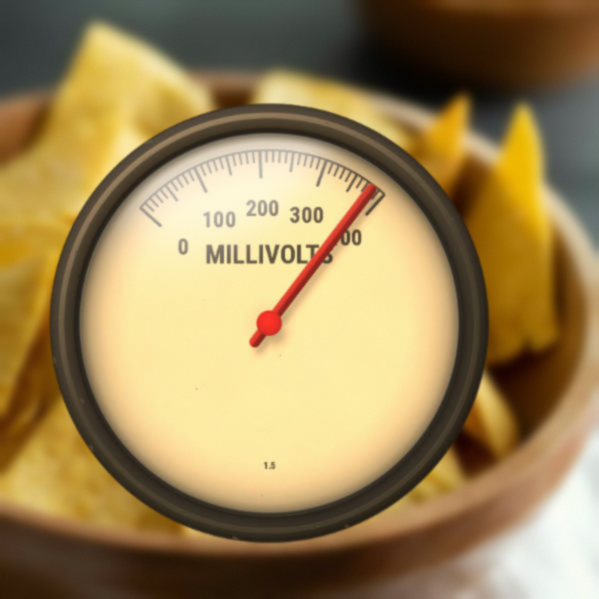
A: 380 mV
